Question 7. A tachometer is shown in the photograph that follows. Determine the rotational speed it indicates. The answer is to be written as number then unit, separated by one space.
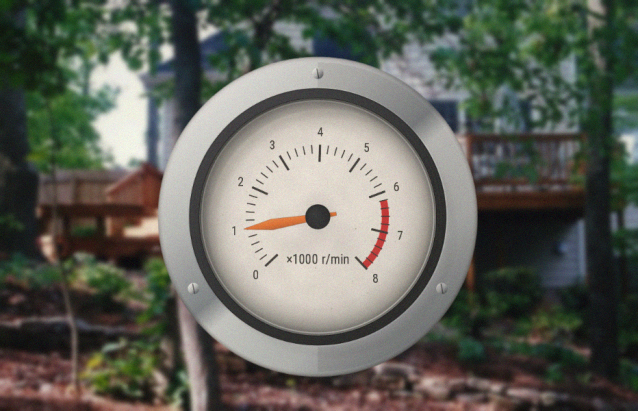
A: 1000 rpm
